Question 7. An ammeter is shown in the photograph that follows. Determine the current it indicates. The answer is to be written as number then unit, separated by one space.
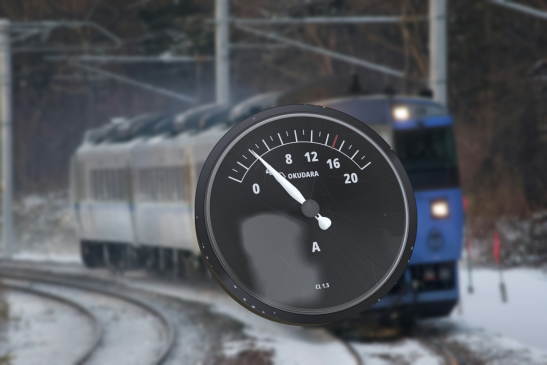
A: 4 A
